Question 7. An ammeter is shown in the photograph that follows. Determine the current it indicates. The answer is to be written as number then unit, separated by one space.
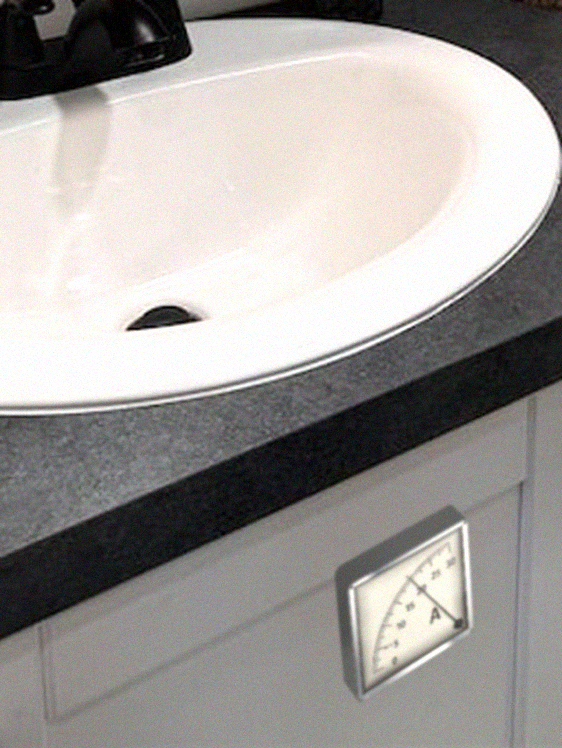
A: 20 A
